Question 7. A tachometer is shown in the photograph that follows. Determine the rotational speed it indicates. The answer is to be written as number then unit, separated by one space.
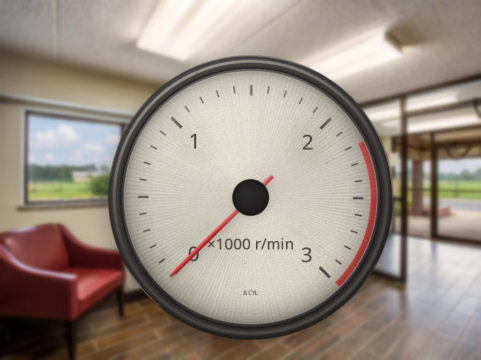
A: 0 rpm
